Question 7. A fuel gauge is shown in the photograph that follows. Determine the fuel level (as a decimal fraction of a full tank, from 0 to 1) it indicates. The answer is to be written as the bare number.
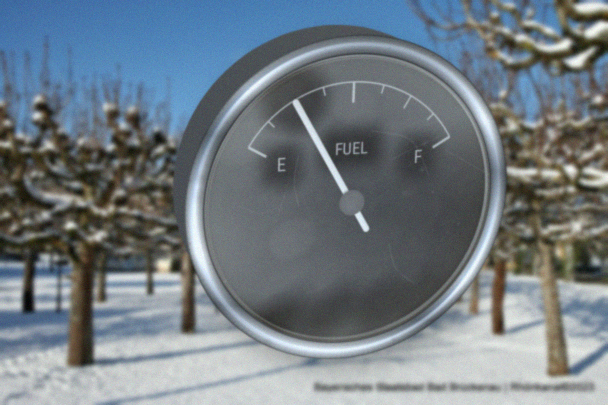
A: 0.25
